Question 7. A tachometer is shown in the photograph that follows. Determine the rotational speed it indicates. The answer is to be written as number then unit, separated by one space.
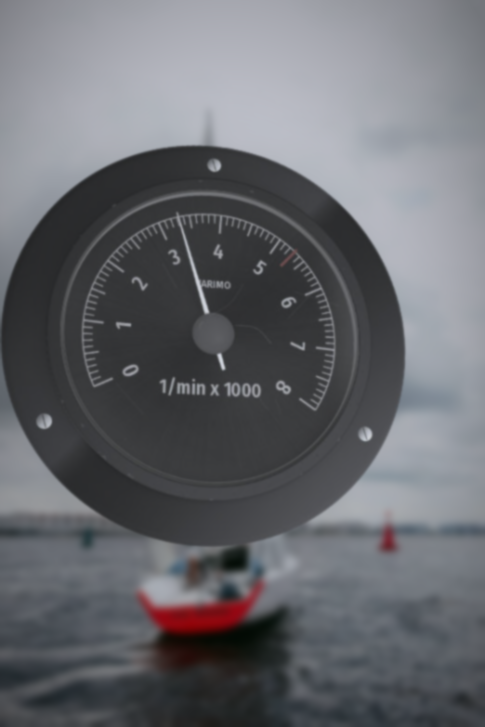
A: 3300 rpm
